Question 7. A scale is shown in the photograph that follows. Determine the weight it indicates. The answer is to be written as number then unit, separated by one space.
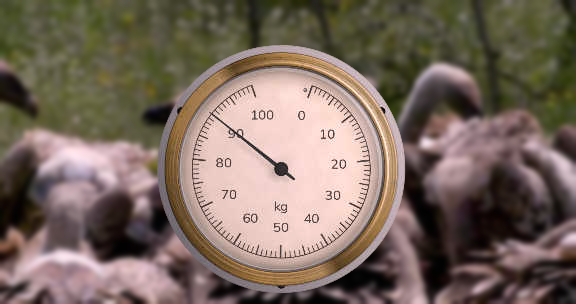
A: 90 kg
